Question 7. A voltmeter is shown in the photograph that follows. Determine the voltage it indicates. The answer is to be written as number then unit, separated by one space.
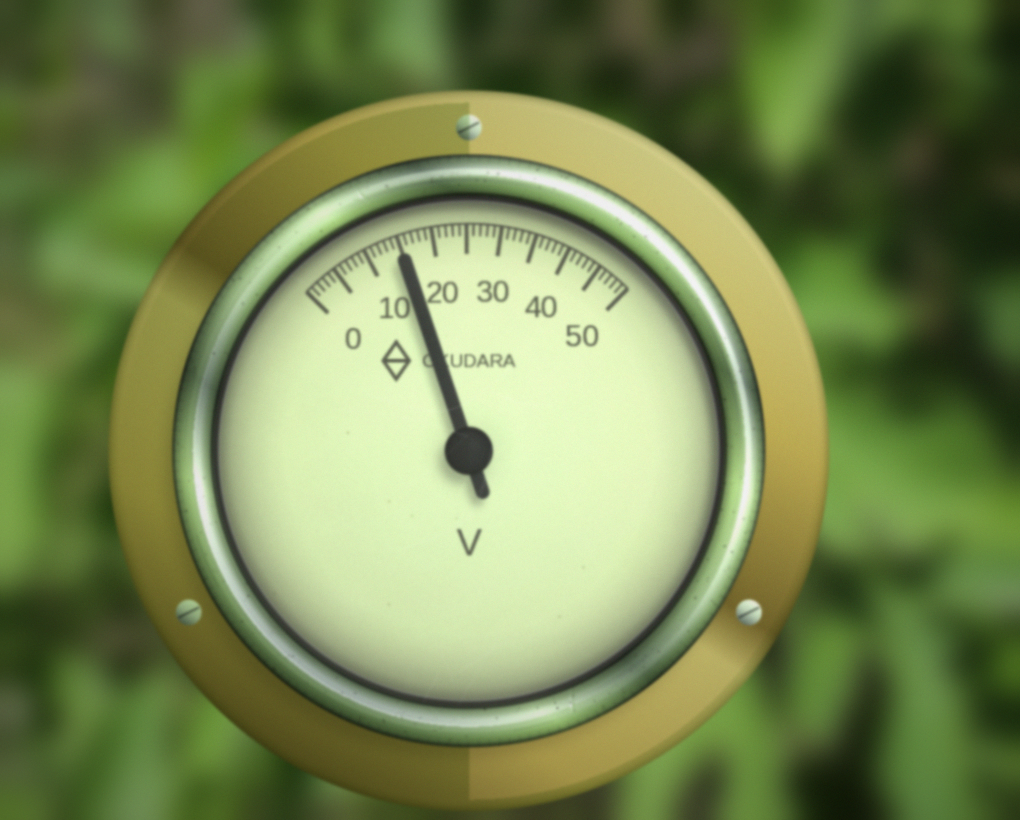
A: 15 V
